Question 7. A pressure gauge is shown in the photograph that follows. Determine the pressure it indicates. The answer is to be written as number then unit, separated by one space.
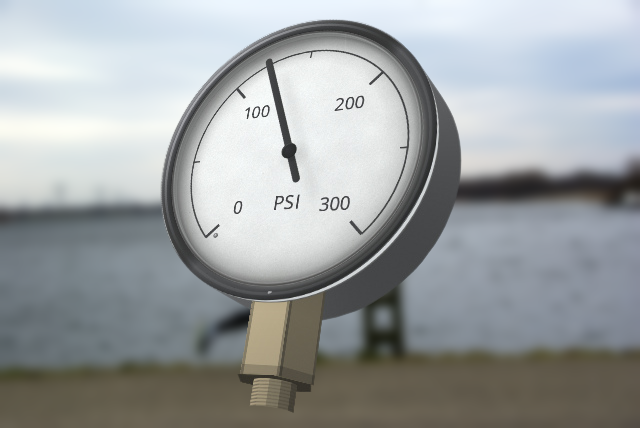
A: 125 psi
